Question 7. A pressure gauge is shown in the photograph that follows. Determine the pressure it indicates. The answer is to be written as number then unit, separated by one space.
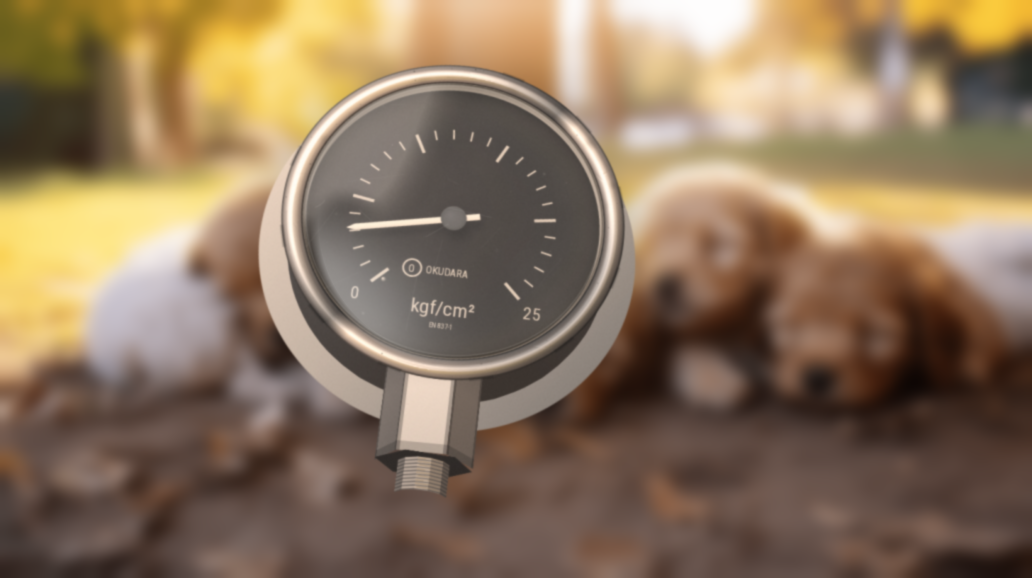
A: 3 kg/cm²
